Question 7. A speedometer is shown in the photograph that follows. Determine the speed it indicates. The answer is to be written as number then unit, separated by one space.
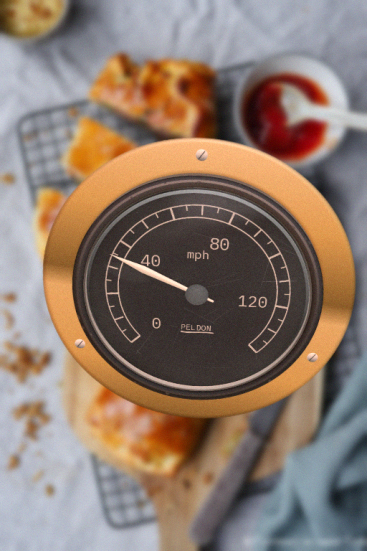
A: 35 mph
